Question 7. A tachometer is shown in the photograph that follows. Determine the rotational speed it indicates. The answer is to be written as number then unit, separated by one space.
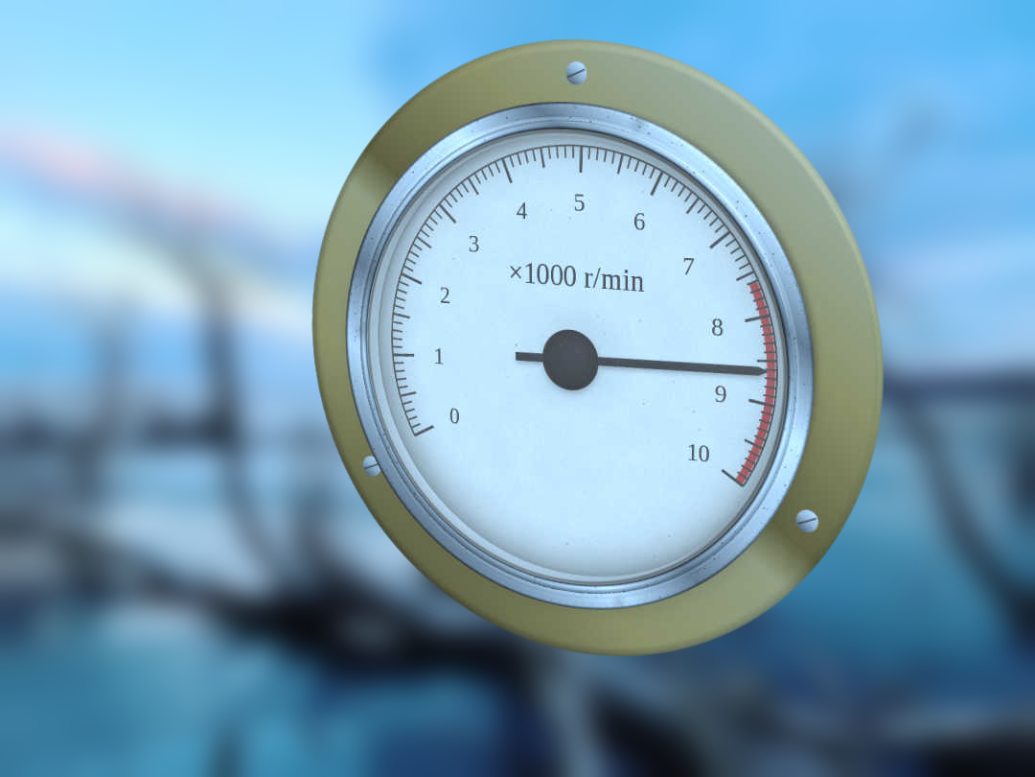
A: 8600 rpm
